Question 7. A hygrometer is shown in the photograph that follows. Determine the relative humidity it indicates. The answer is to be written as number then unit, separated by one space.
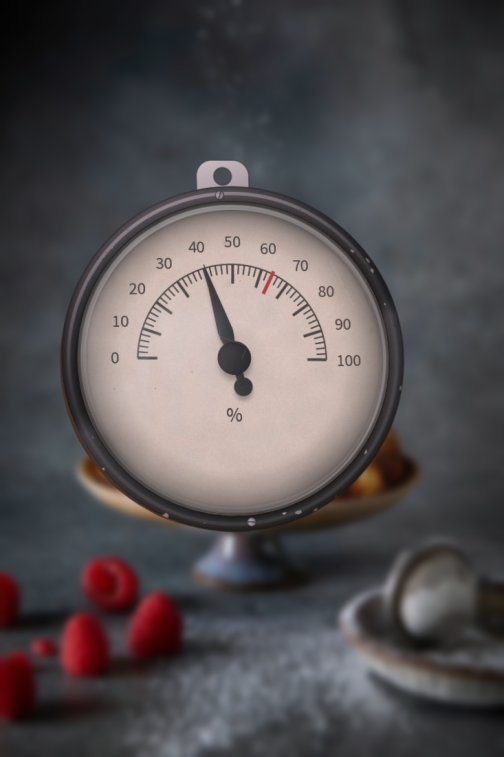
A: 40 %
